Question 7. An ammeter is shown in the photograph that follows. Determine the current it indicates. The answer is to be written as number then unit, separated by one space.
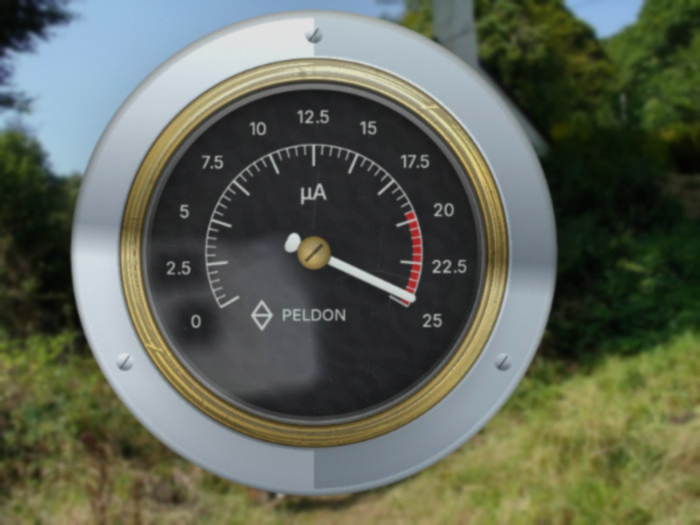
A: 24.5 µA
